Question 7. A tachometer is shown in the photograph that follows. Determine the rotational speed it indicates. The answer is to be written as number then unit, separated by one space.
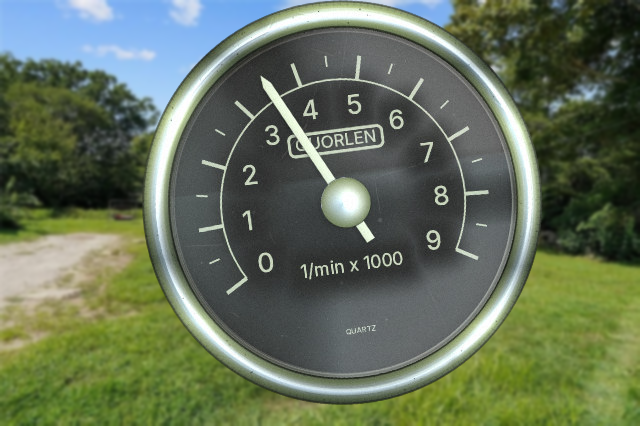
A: 3500 rpm
